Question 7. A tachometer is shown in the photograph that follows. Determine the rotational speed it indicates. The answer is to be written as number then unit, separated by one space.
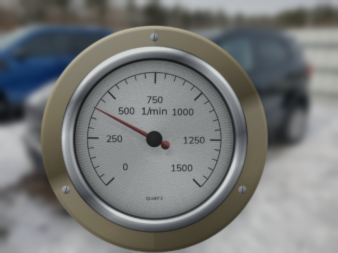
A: 400 rpm
